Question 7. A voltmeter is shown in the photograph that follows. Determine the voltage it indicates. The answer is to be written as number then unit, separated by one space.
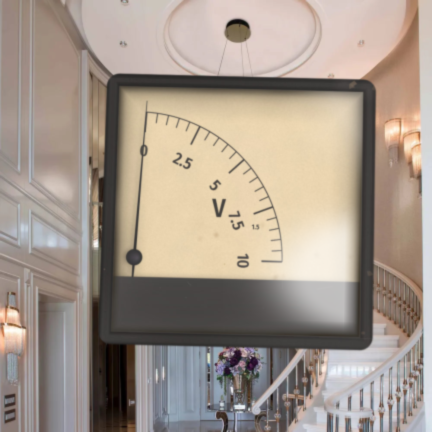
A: 0 V
